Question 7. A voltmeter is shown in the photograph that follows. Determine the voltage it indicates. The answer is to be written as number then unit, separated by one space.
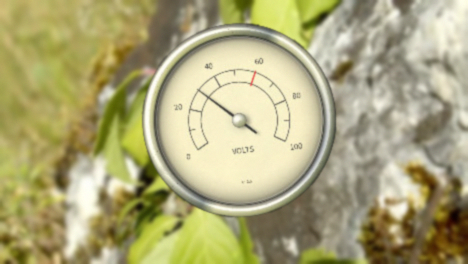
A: 30 V
